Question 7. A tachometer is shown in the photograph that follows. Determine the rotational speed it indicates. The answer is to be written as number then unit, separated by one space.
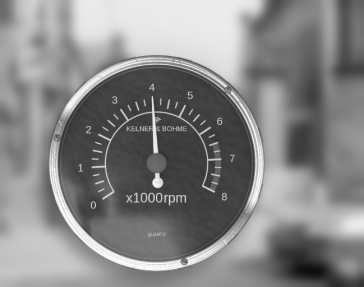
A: 4000 rpm
